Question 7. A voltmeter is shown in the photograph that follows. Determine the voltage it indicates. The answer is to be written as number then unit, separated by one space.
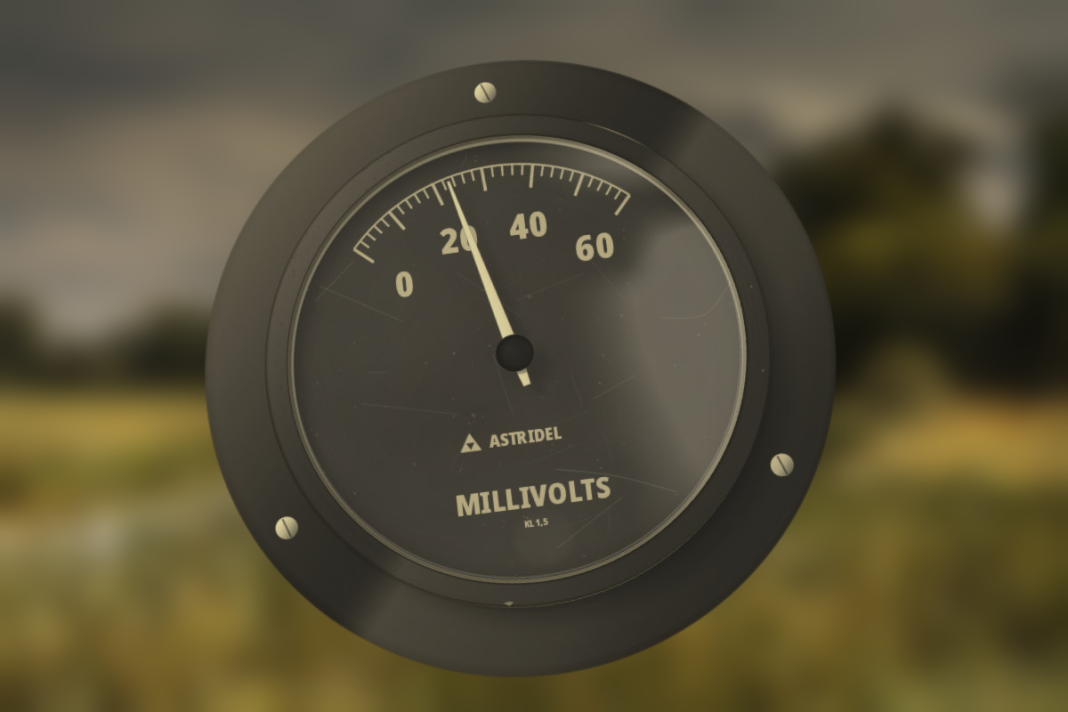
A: 23 mV
